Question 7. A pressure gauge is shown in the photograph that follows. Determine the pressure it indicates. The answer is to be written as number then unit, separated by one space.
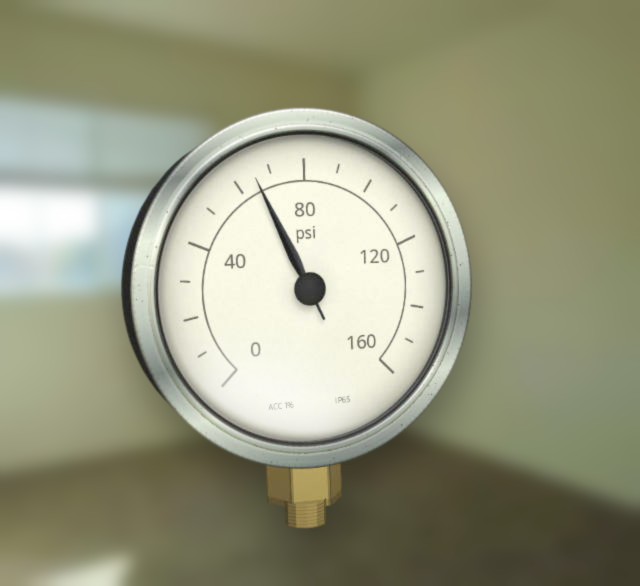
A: 65 psi
